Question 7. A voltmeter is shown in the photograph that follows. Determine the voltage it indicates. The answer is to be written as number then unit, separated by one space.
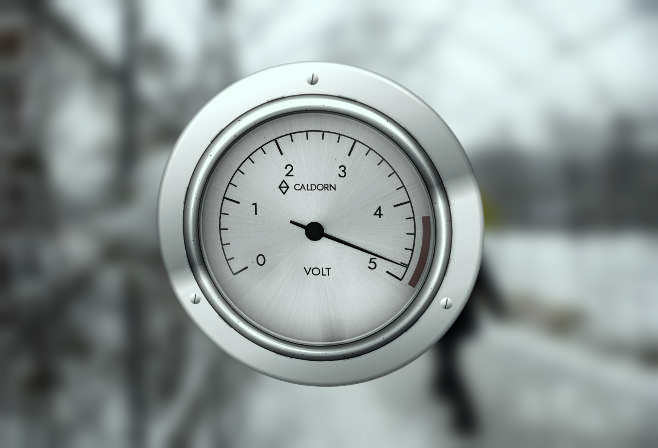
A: 4.8 V
